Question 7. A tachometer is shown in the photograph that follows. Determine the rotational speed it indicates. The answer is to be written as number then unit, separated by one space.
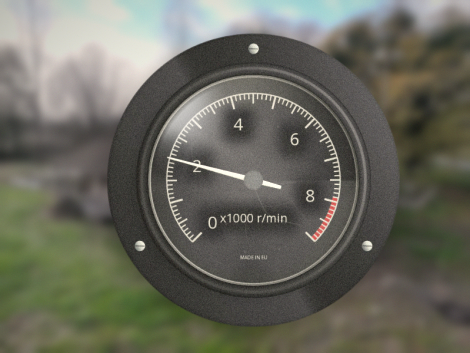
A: 2000 rpm
